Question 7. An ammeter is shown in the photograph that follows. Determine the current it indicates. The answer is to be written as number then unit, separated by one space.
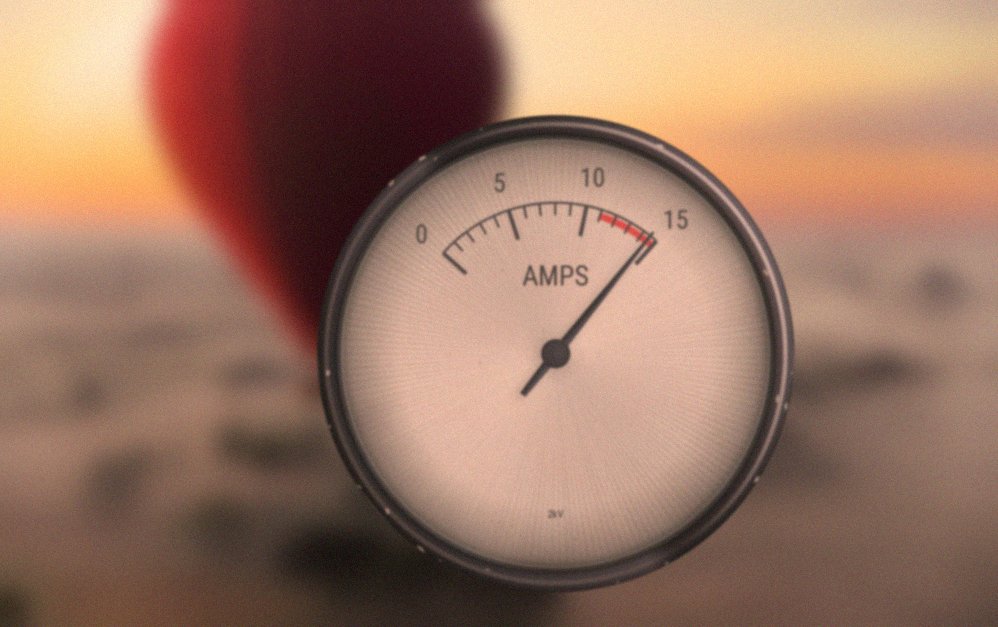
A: 14.5 A
